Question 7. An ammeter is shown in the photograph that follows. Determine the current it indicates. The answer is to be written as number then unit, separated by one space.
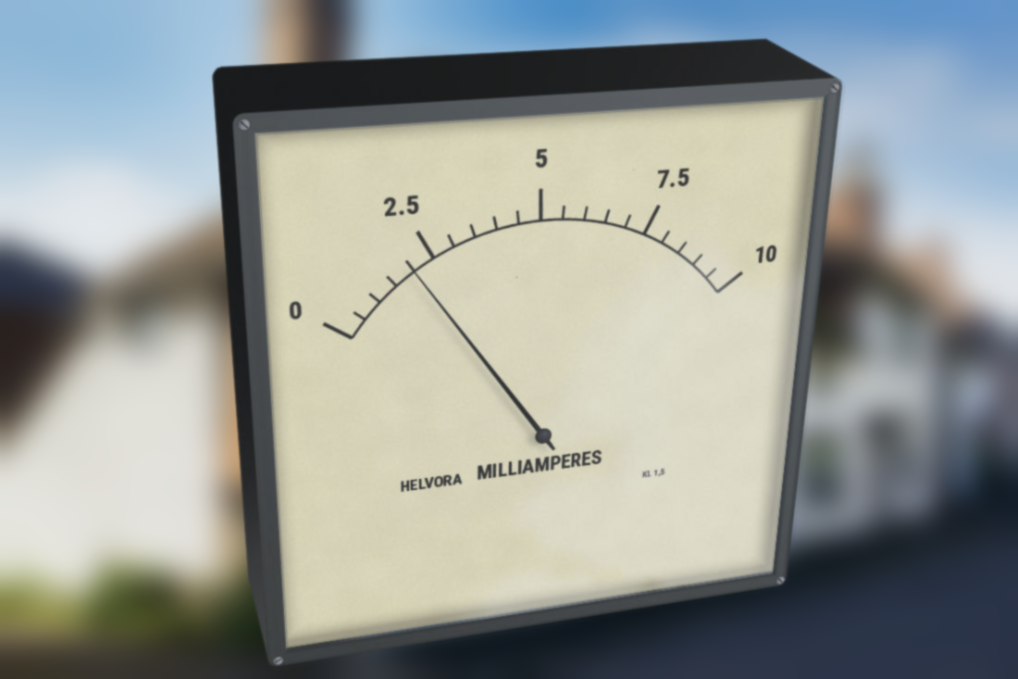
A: 2 mA
